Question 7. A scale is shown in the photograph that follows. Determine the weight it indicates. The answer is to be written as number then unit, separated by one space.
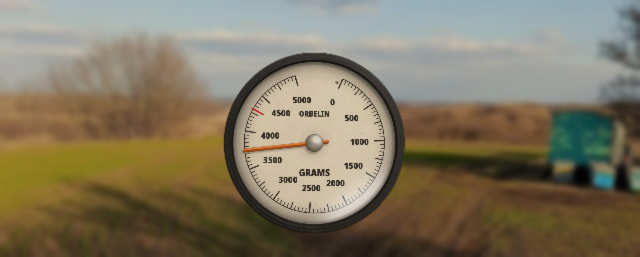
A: 3750 g
